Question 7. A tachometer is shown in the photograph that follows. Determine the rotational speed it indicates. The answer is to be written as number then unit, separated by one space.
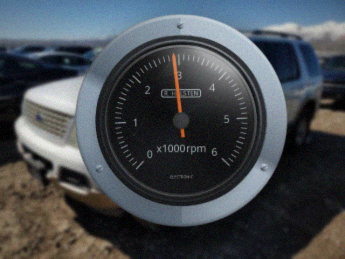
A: 2900 rpm
